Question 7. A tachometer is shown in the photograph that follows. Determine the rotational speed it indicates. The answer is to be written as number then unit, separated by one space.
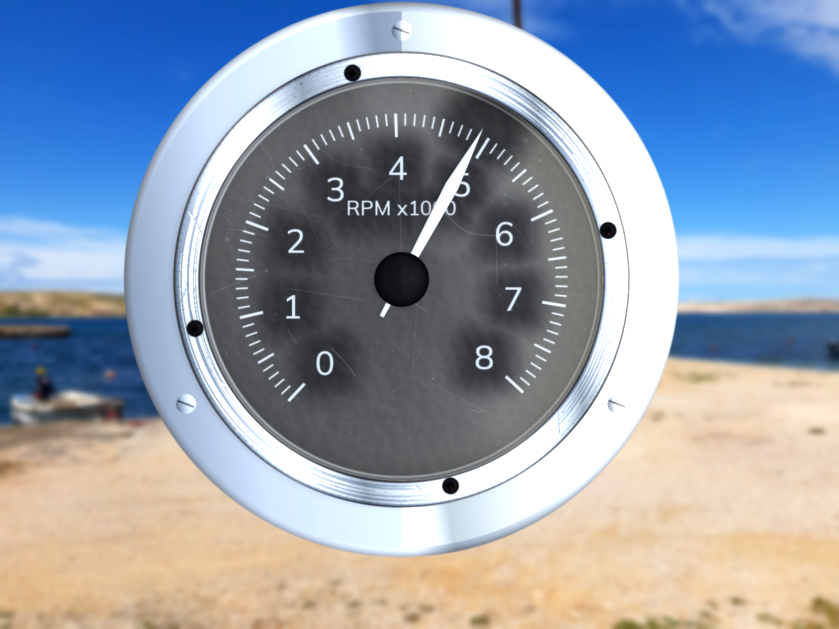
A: 4900 rpm
